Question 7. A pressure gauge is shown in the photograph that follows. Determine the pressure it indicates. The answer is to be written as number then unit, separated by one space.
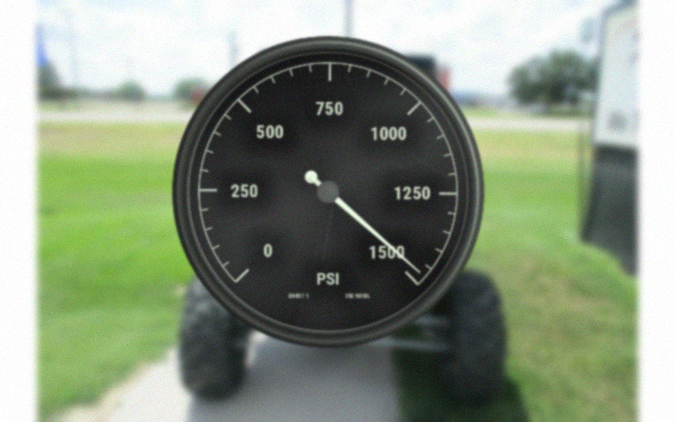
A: 1475 psi
